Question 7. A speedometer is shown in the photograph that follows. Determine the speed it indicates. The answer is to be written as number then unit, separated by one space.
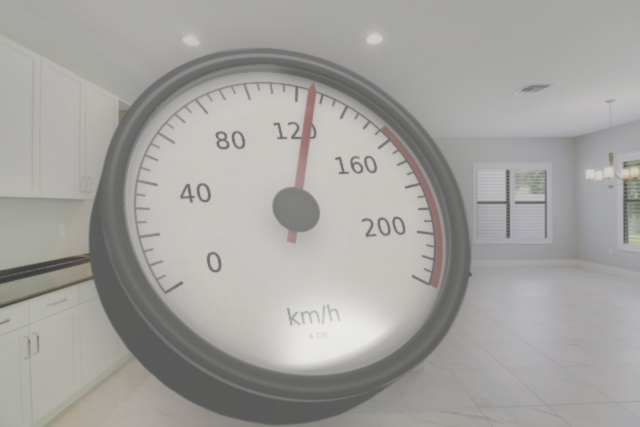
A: 125 km/h
